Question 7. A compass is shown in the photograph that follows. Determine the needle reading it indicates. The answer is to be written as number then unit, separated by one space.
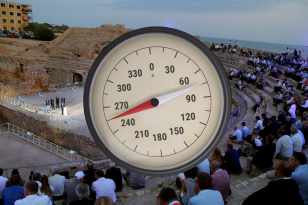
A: 255 °
